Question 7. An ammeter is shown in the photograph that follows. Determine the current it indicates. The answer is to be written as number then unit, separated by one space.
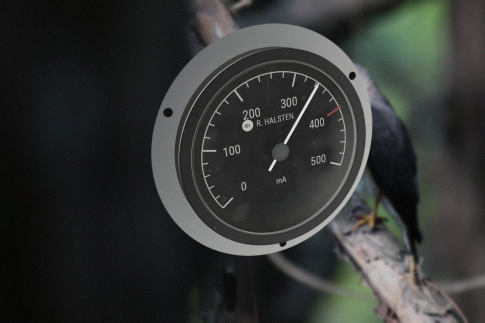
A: 340 mA
